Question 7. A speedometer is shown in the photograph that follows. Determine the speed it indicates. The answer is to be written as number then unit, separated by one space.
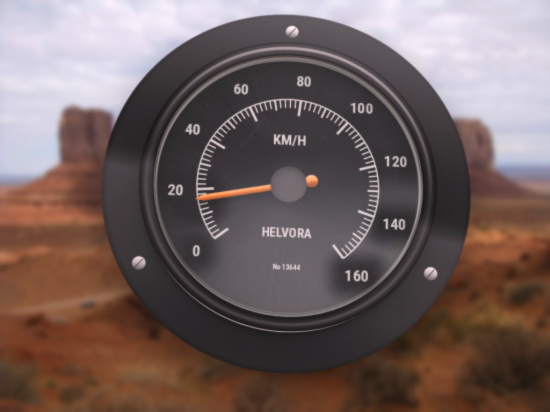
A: 16 km/h
